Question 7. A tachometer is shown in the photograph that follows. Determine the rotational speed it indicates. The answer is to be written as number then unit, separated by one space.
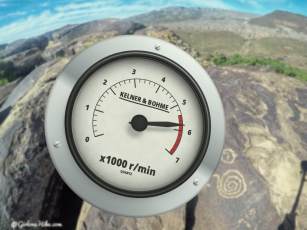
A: 5800 rpm
